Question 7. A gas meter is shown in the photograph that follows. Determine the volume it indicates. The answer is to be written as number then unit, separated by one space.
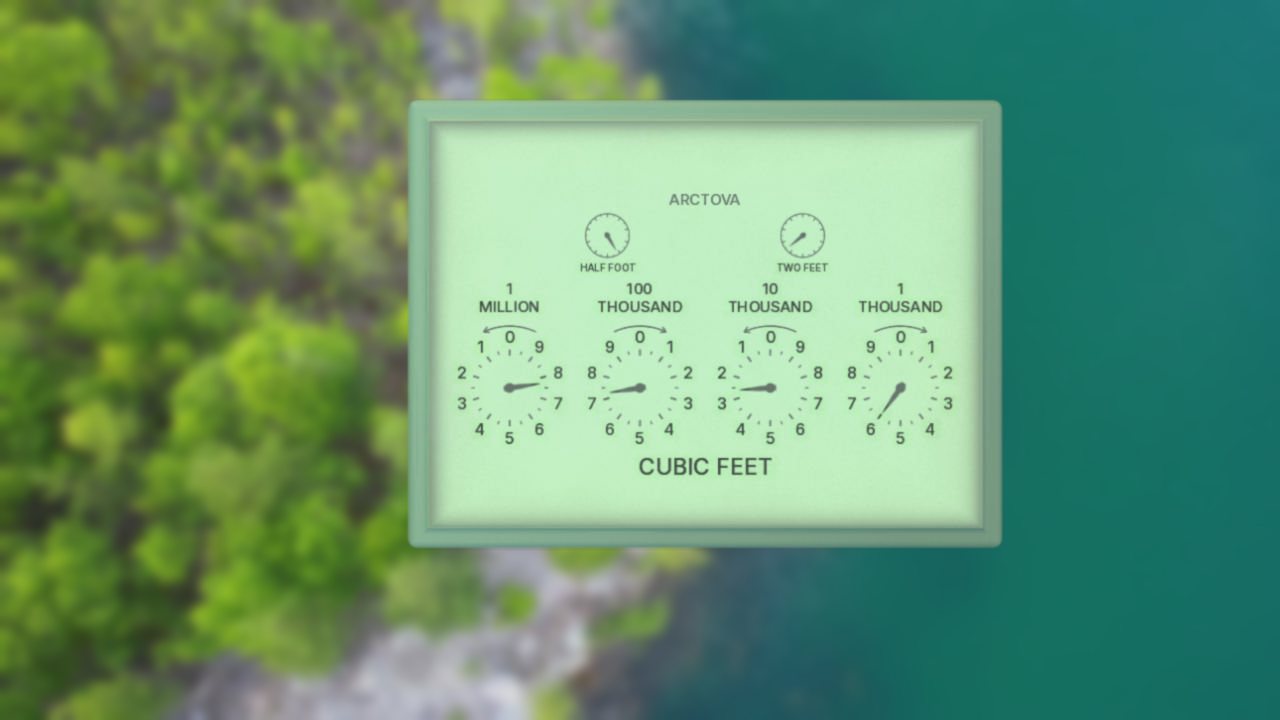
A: 772600 ft³
